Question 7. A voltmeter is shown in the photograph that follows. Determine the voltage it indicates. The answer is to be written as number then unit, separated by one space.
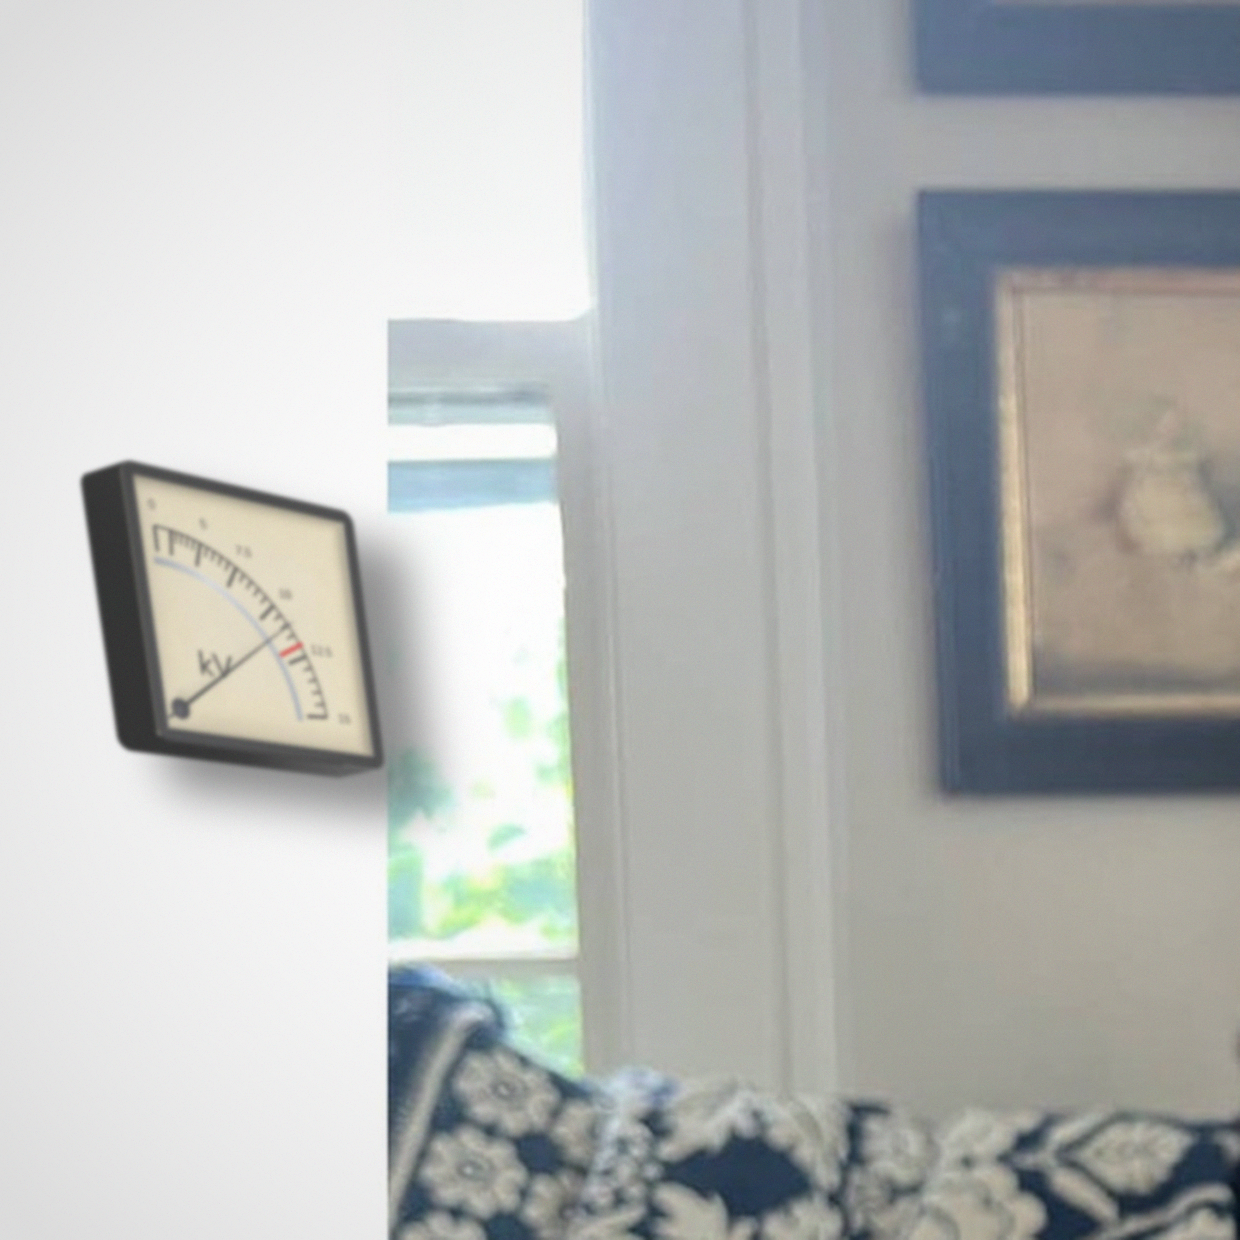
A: 11 kV
